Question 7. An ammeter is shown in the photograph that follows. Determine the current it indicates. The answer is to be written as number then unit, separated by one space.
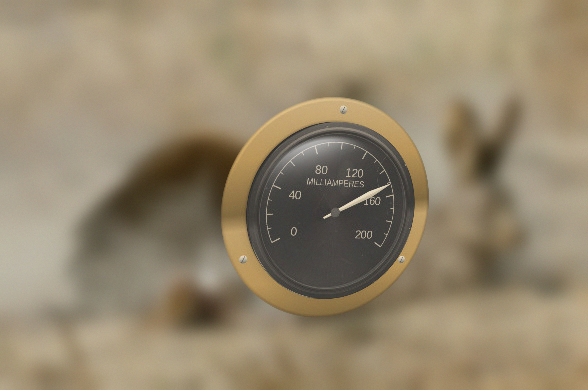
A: 150 mA
